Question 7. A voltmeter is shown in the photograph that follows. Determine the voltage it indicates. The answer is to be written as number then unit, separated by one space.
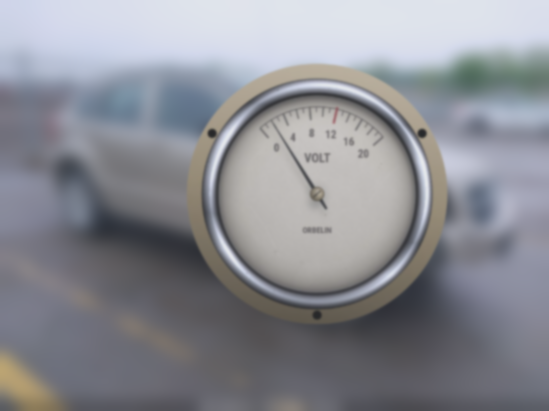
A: 2 V
